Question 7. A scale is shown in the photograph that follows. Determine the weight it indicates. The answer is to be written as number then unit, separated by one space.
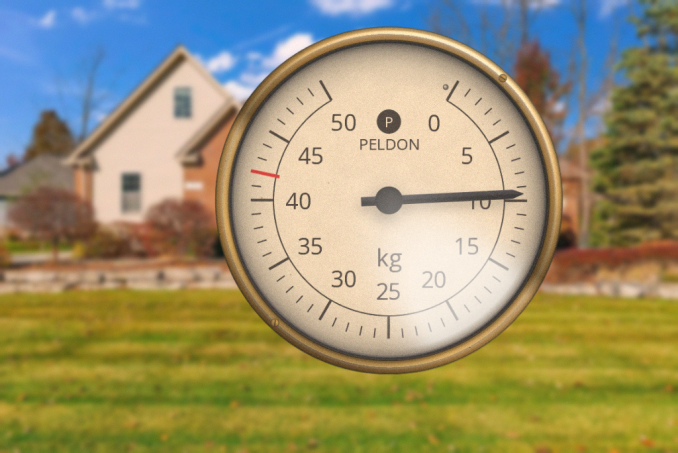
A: 9.5 kg
